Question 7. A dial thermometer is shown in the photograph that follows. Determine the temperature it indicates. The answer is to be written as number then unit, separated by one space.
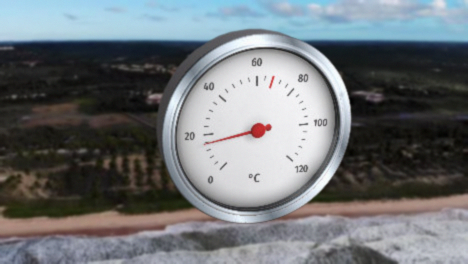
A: 16 °C
